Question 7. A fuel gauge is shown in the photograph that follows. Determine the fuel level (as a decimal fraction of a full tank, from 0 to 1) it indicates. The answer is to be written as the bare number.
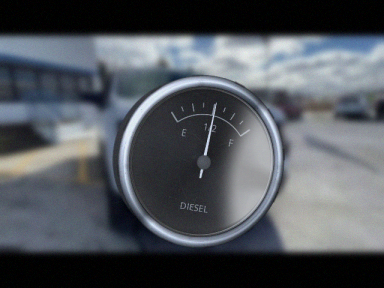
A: 0.5
